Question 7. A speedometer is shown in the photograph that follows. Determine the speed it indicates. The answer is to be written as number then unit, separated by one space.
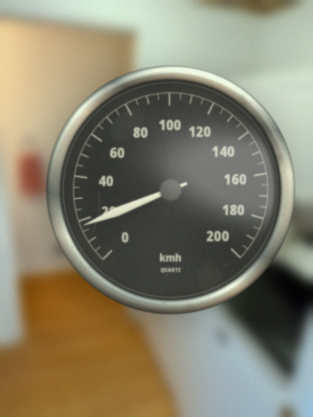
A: 17.5 km/h
